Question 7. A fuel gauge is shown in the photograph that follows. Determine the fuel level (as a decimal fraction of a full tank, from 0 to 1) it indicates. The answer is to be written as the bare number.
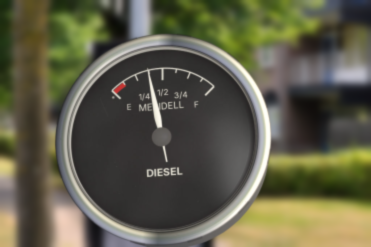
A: 0.375
